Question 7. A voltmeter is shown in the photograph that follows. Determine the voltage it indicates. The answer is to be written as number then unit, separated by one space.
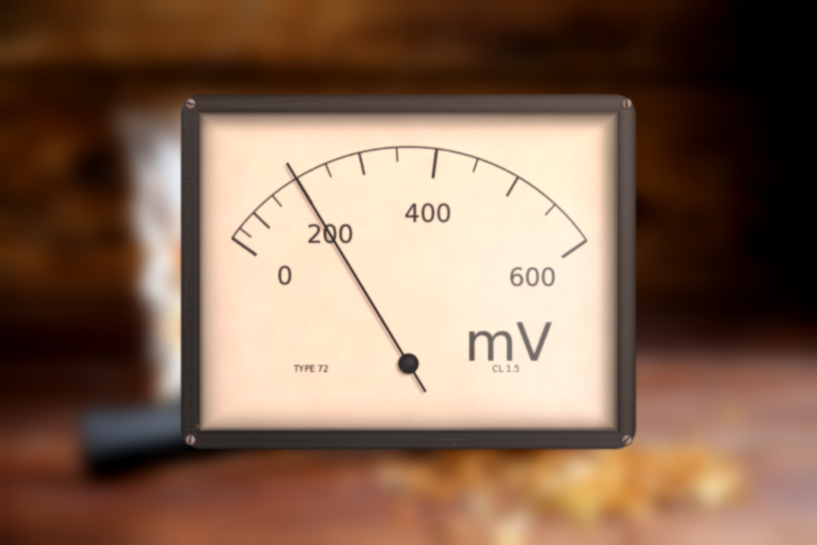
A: 200 mV
